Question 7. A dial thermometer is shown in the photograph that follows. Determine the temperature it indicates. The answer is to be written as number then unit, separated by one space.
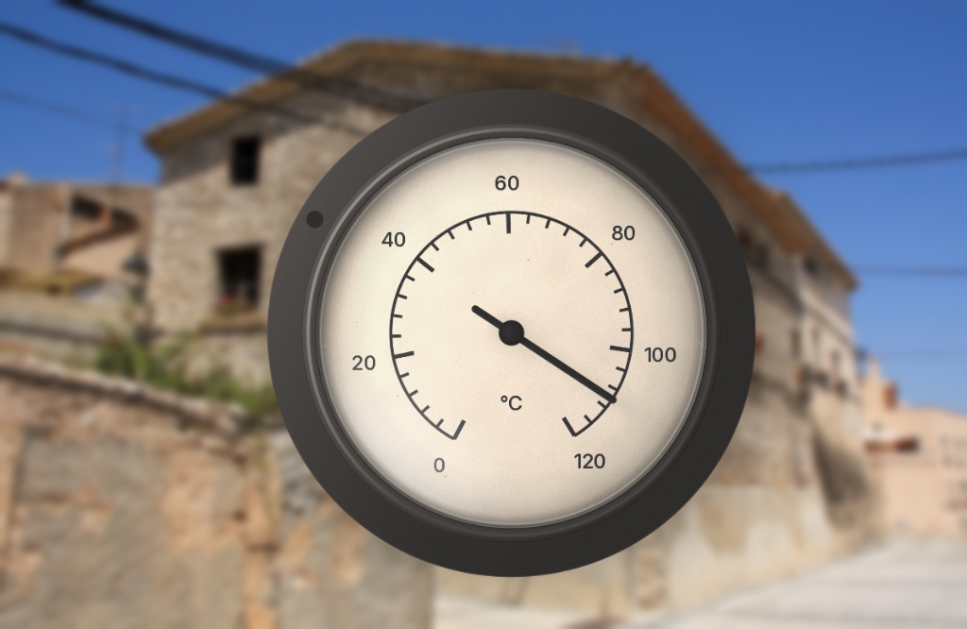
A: 110 °C
